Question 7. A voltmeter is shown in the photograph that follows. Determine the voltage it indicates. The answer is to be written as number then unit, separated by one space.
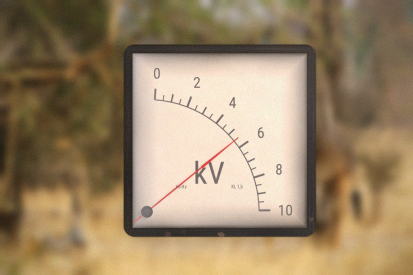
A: 5.5 kV
